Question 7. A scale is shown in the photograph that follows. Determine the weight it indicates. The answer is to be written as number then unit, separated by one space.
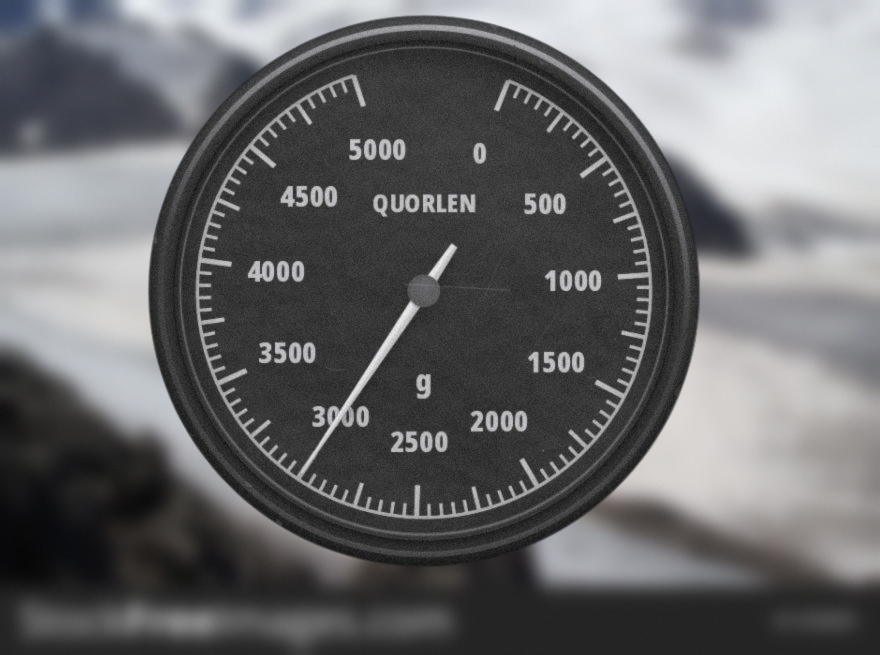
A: 3000 g
